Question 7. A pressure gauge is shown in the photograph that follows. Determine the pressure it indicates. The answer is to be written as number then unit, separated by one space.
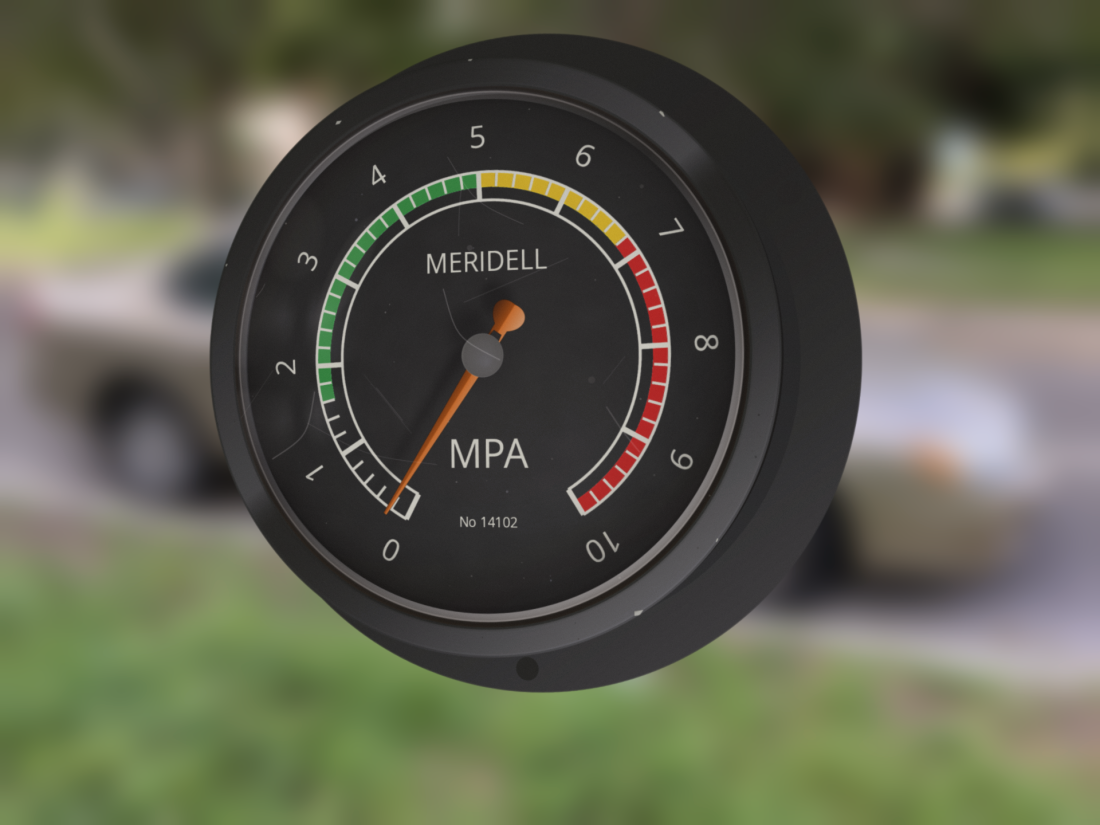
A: 0.2 MPa
